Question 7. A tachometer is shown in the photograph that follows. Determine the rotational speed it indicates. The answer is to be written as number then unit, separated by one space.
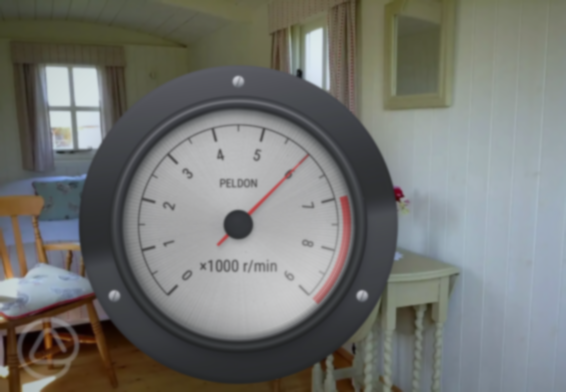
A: 6000 rpm
